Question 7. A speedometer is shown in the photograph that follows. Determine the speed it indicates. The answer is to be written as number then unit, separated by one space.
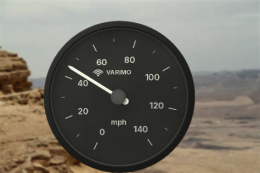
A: 45 mph
